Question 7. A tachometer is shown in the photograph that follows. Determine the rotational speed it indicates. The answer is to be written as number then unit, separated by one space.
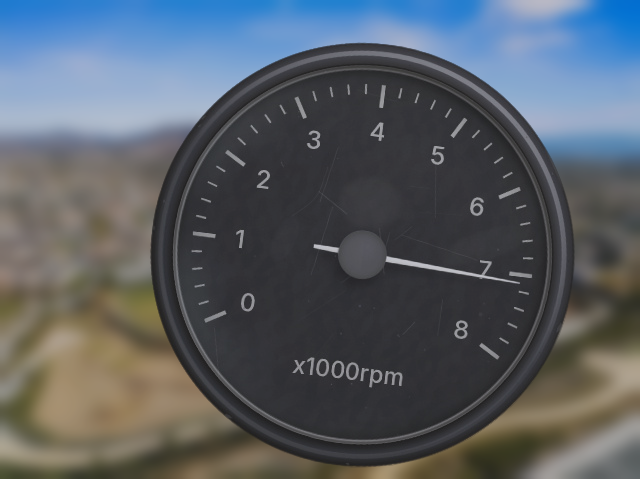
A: 7100 rpm
